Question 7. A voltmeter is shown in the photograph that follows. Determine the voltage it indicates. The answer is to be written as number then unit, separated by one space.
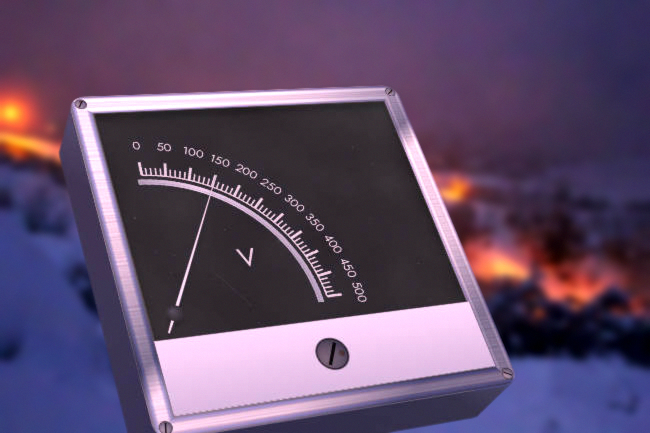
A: 150 V
